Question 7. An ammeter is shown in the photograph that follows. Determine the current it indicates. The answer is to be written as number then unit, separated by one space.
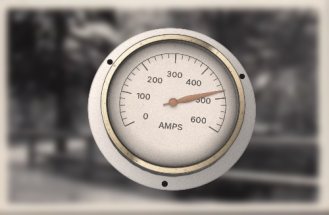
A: 480 A
